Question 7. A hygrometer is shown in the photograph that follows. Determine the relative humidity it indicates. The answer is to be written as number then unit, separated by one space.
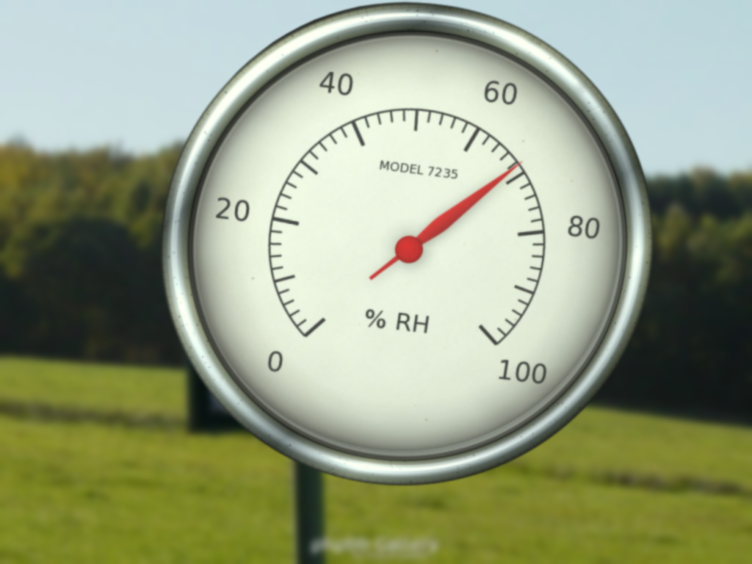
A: 68 %
